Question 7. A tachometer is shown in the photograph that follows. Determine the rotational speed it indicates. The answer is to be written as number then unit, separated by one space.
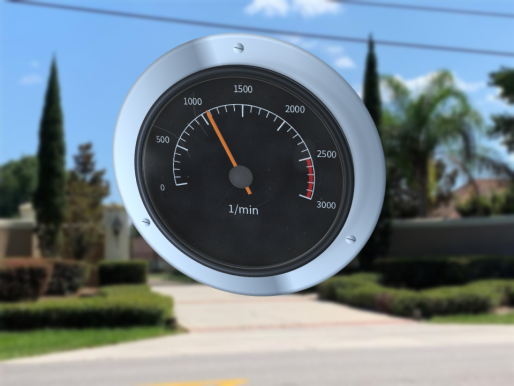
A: 1100 rpm
